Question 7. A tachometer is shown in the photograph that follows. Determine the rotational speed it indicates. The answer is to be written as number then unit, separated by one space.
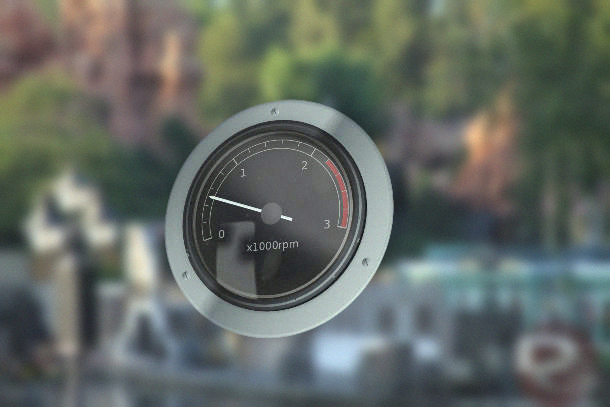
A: 500 rpm
